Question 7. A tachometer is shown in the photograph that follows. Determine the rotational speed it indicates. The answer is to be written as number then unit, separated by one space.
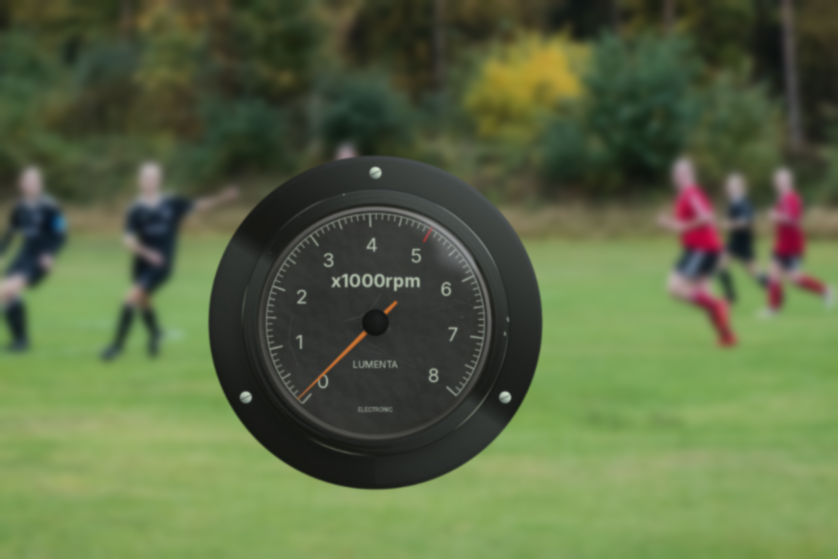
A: 100 rpm
